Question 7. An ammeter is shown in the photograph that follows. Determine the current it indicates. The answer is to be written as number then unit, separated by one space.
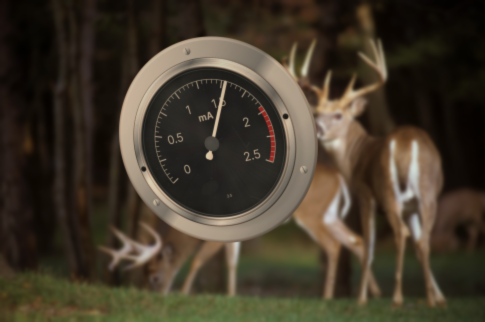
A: 1.55 mA
